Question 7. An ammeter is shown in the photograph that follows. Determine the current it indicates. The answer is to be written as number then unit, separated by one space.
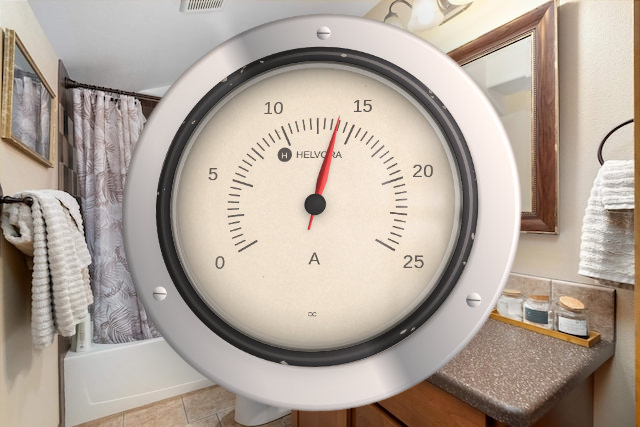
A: 14 A
